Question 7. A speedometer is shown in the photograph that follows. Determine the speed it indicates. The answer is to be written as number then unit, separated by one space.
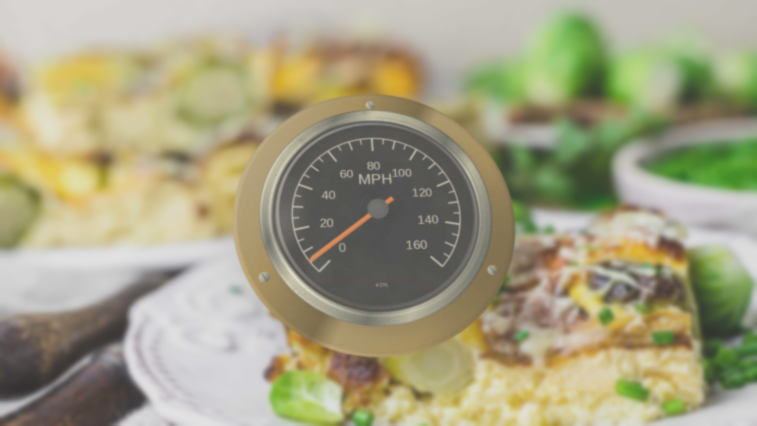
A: 5 mph
